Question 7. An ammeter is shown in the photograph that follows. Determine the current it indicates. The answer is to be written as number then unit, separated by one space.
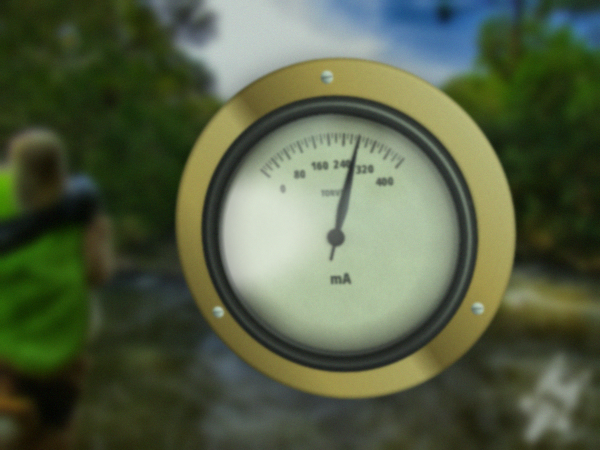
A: 280 mA
